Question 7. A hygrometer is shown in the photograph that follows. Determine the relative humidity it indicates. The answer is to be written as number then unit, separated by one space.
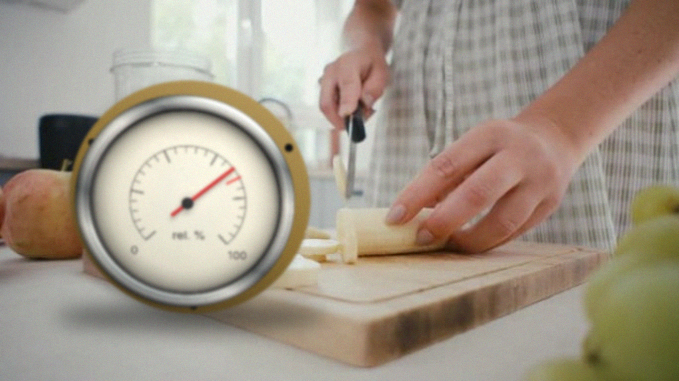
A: 68 %
